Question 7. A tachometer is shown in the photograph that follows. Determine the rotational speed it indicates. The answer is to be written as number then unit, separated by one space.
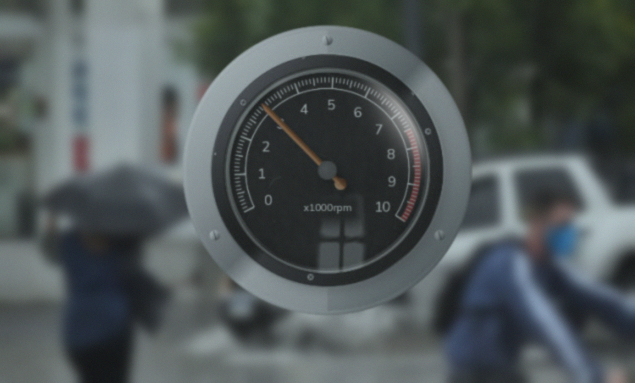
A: 3000 rpm
